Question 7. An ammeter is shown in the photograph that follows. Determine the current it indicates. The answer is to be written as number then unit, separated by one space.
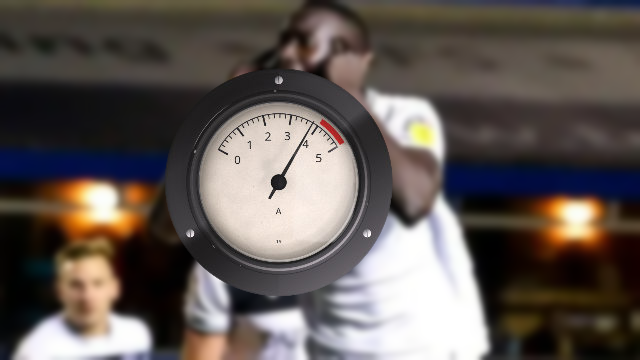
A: 3.8 A
